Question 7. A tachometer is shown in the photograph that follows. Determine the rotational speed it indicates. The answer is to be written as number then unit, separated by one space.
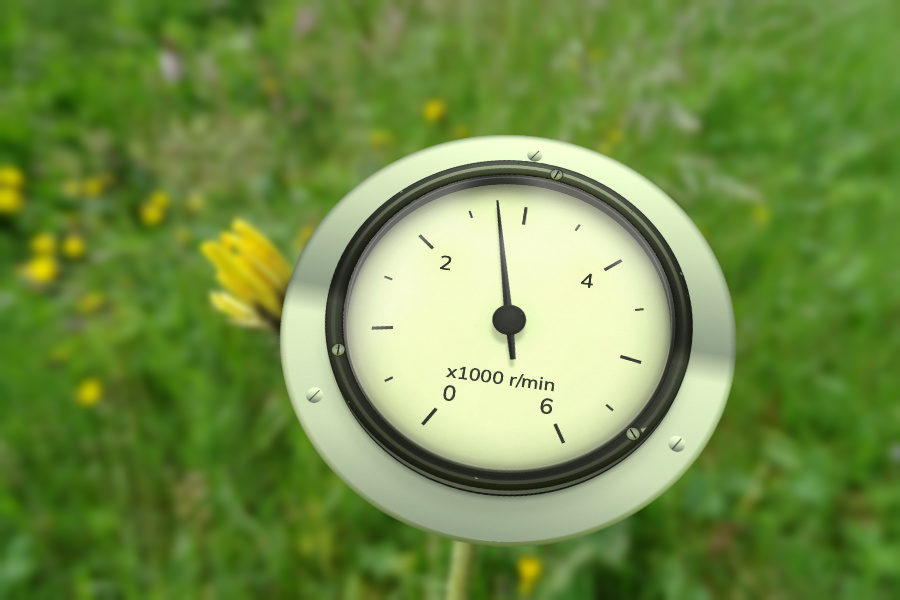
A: 2750 rpm
